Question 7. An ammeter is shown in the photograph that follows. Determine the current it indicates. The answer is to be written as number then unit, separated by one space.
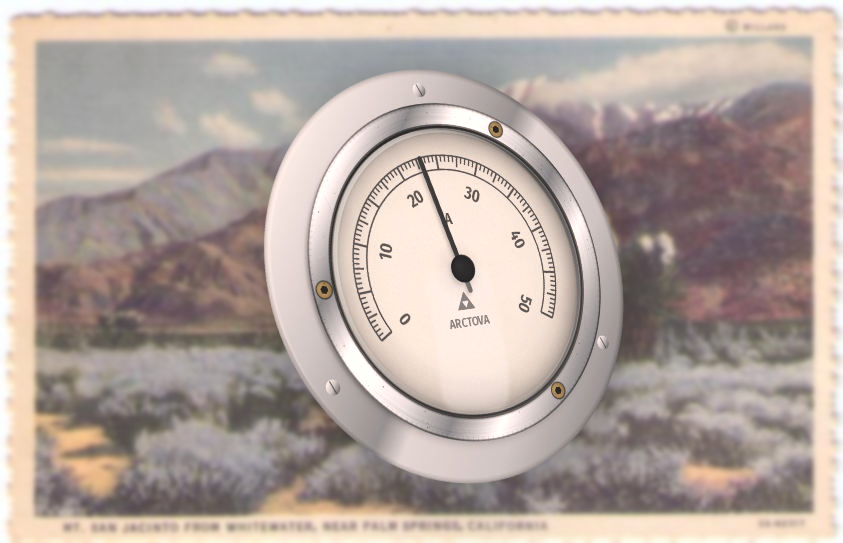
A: 22.5 A
